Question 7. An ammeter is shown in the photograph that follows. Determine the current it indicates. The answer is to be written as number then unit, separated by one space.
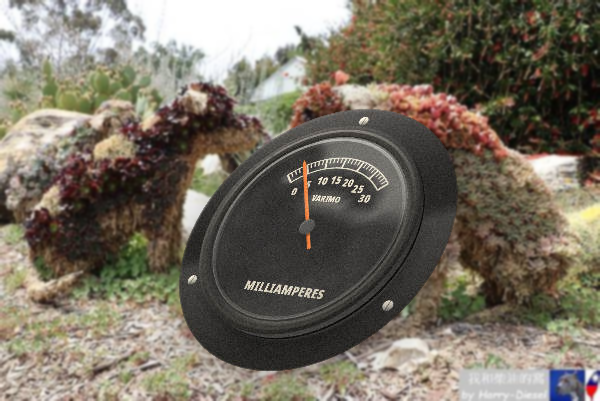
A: 5 mA
